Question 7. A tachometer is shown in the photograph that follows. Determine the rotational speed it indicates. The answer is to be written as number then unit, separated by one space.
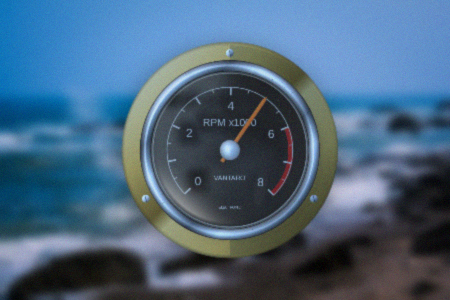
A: 5000 rpm
